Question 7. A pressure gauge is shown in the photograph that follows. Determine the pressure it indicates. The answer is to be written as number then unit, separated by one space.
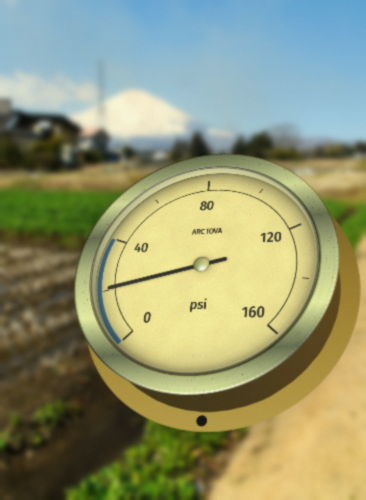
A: 20 psi
